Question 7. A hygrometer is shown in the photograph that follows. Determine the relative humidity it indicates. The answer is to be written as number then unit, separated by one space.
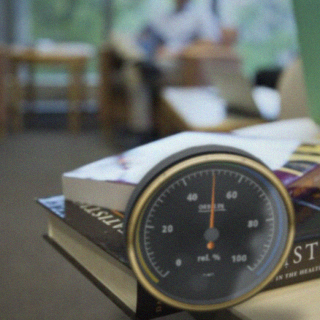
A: 50 %
